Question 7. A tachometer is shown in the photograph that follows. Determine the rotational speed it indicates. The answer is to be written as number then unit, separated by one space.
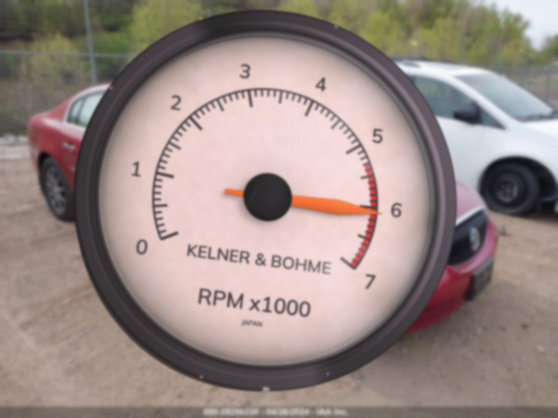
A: 6100 rpm
